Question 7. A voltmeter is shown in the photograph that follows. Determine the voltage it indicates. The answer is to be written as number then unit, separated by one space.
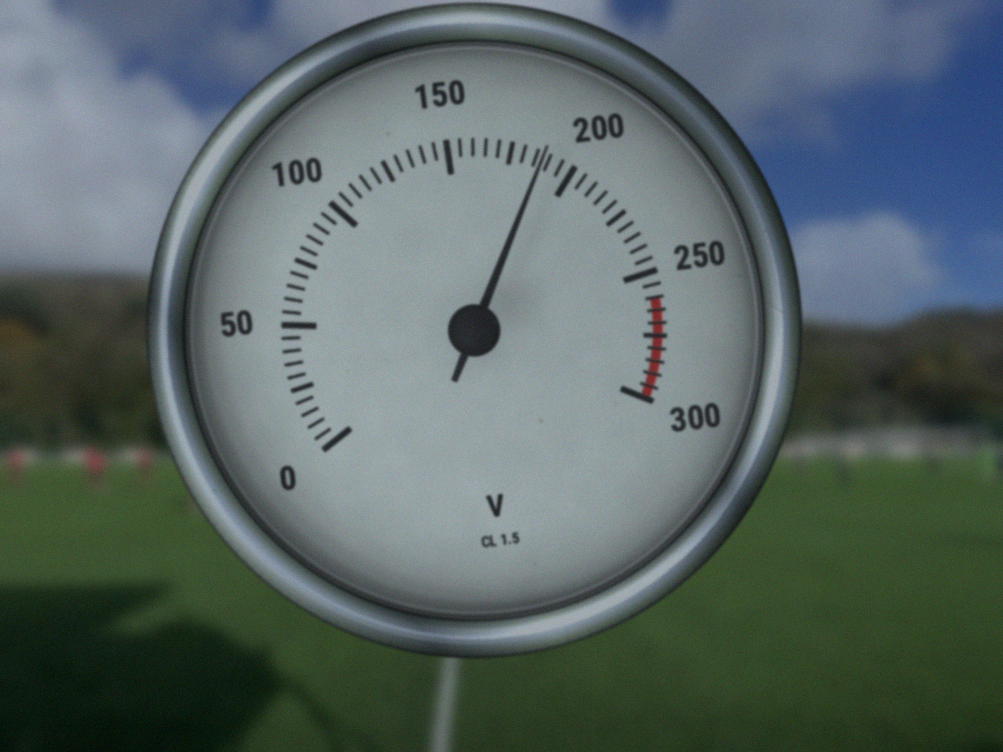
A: 187.5 V
